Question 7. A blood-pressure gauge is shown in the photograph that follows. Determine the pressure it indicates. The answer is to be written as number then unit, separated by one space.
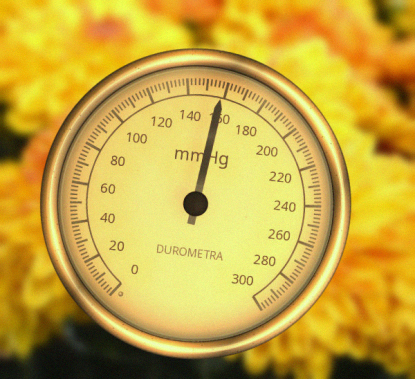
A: 158 mmHg
